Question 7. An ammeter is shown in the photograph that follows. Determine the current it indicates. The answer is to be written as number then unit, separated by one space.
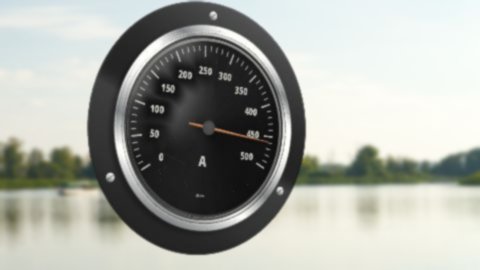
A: 460 A
